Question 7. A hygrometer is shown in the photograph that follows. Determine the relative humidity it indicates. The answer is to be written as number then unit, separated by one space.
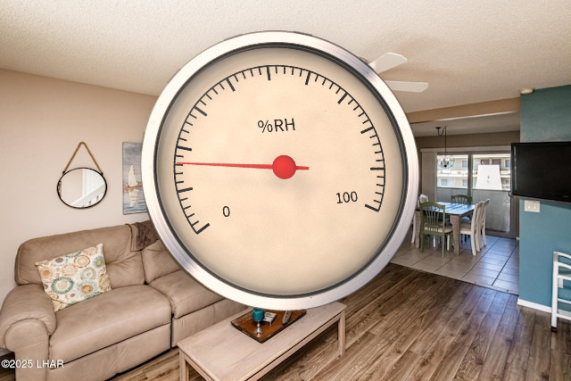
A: 16 %
